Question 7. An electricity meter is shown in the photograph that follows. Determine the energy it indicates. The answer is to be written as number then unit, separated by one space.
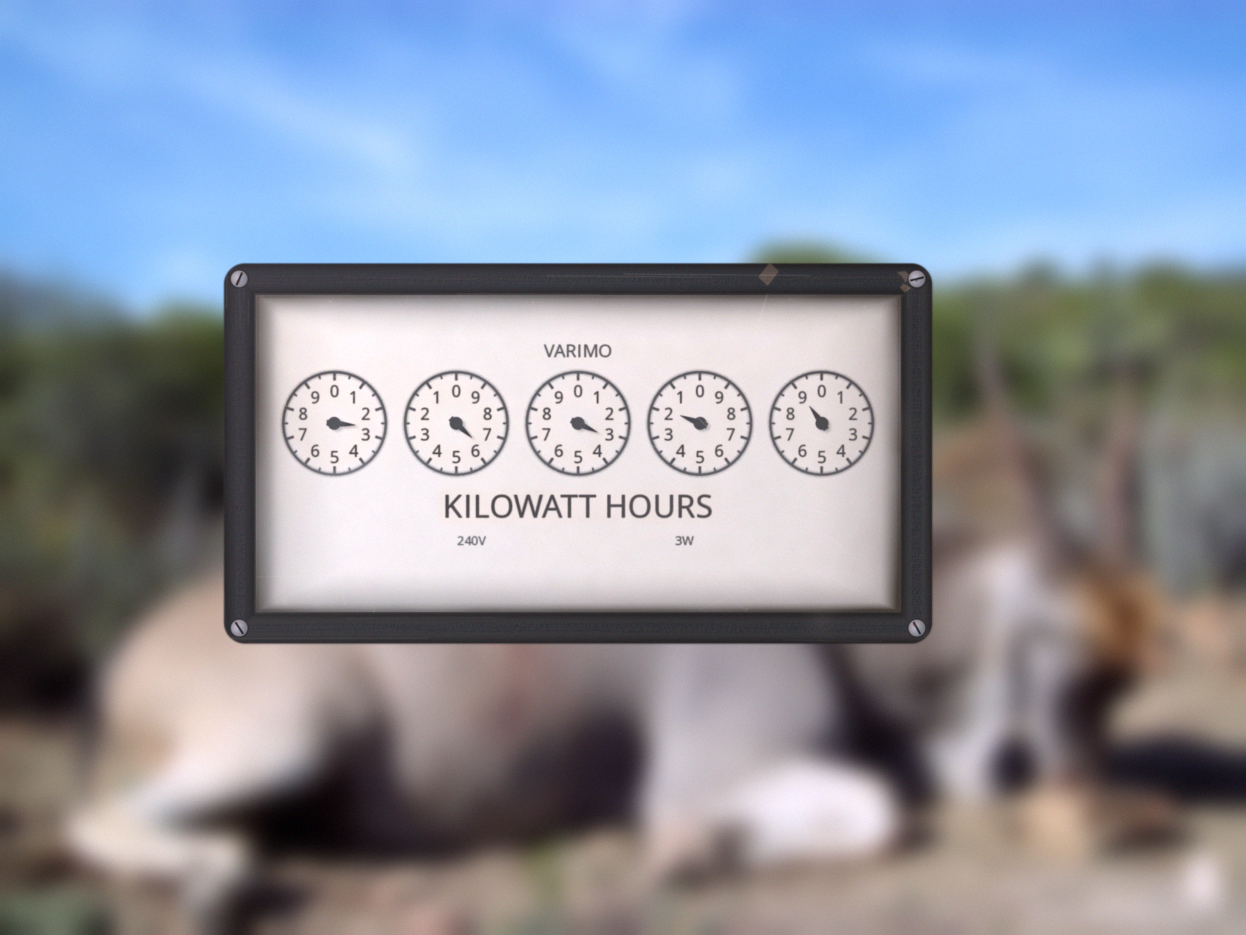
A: 26319 kWh
